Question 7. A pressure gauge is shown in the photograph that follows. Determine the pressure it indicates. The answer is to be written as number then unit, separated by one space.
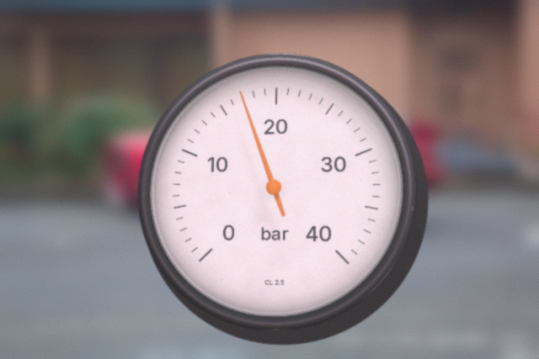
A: 17 bar
